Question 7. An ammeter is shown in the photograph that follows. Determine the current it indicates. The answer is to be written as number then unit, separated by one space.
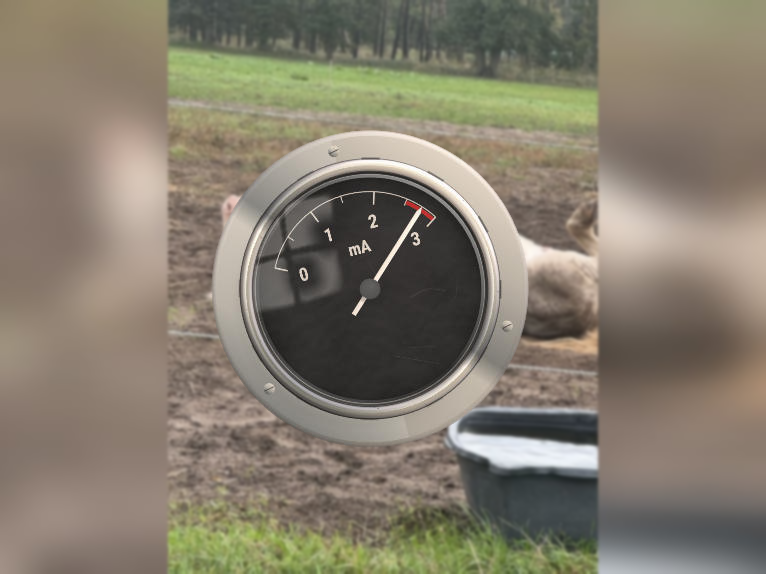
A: 2.75 mA
